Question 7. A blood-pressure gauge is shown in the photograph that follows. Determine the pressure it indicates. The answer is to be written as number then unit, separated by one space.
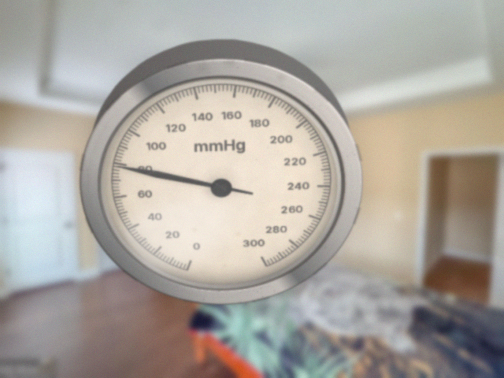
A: 80 mmHg
